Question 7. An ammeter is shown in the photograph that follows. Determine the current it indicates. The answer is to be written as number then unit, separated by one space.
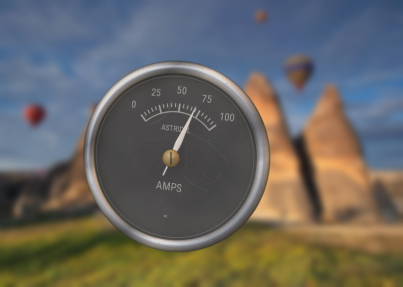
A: 70 A
